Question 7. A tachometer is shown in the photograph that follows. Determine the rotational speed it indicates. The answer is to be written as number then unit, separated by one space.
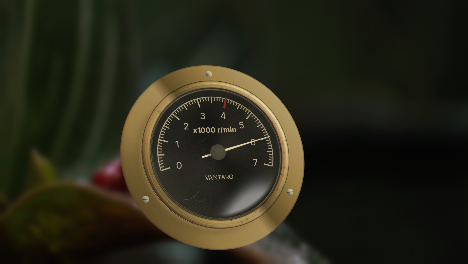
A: 6000 rpm
